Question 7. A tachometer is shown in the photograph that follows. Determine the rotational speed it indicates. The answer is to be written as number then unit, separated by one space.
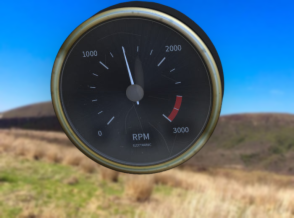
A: 1400 rpm
